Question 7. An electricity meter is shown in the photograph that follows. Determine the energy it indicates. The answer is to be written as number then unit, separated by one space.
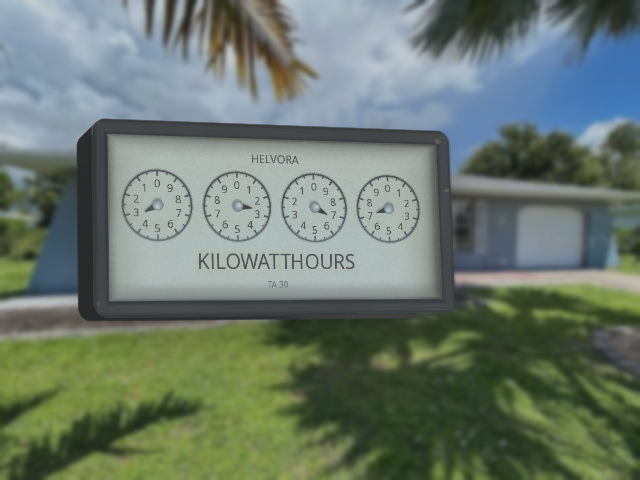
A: 3267 kWh
